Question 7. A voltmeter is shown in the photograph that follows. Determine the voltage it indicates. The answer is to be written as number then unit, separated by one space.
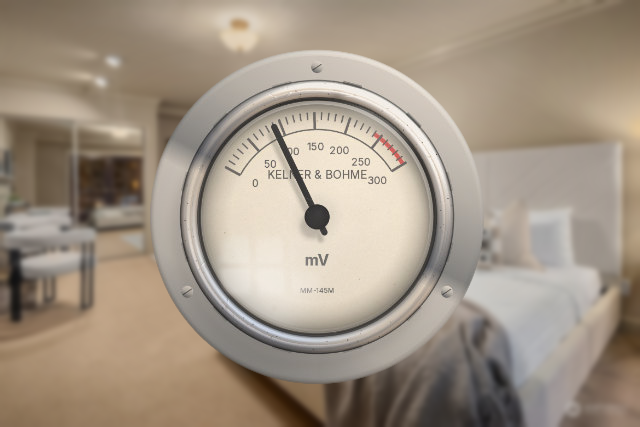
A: 90 mV
